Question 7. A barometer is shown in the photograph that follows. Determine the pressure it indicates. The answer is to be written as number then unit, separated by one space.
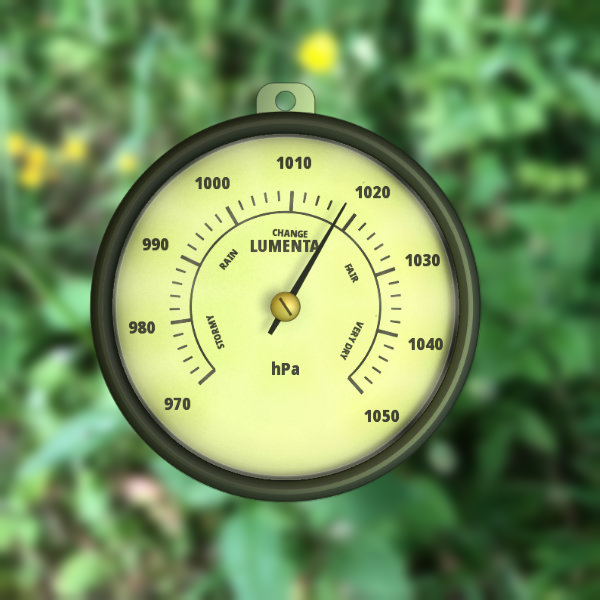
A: 1018 hPa
